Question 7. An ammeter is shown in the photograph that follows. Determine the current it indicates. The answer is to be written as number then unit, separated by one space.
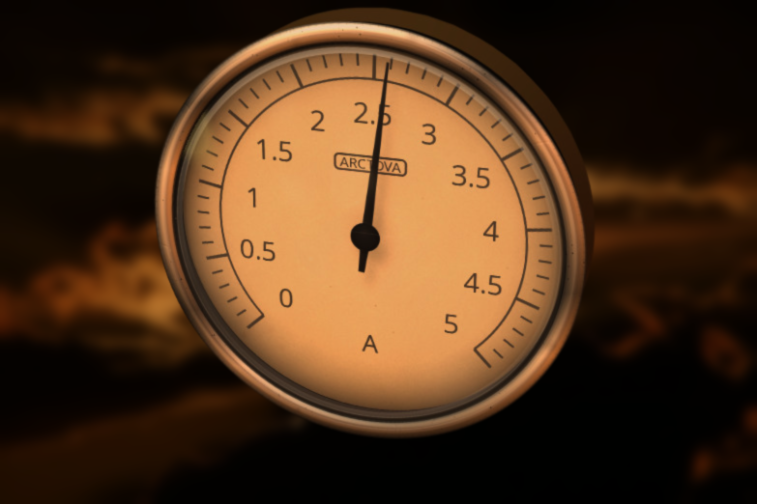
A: 2.6 A
